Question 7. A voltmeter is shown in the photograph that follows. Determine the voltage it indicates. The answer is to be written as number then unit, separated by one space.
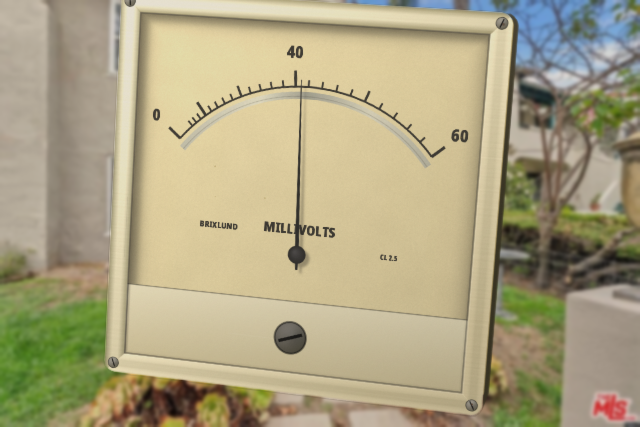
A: 41 mV
